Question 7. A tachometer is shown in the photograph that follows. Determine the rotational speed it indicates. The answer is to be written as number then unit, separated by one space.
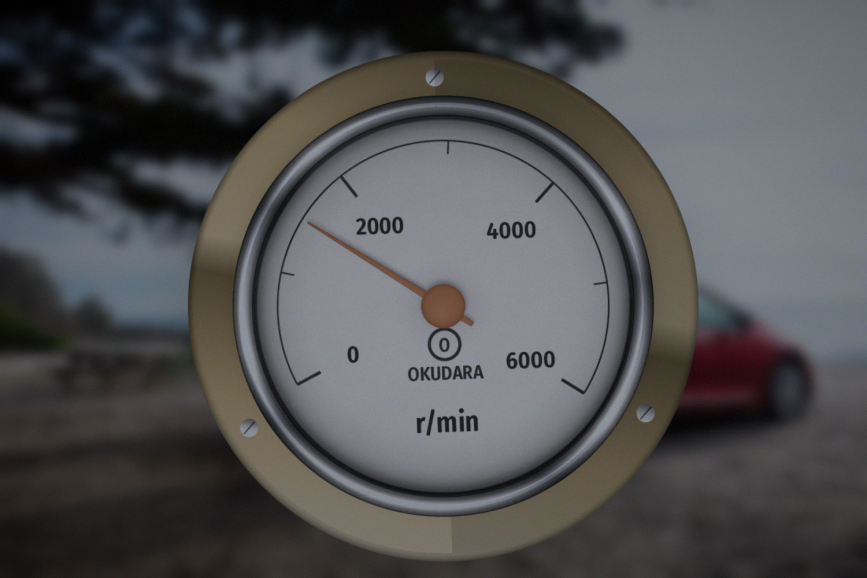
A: 1500 rpm
